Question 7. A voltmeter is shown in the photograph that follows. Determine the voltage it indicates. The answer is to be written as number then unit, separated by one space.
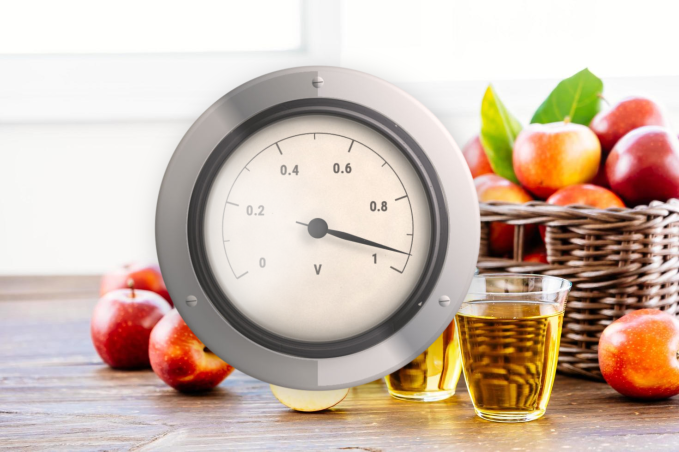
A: 0.95 V
